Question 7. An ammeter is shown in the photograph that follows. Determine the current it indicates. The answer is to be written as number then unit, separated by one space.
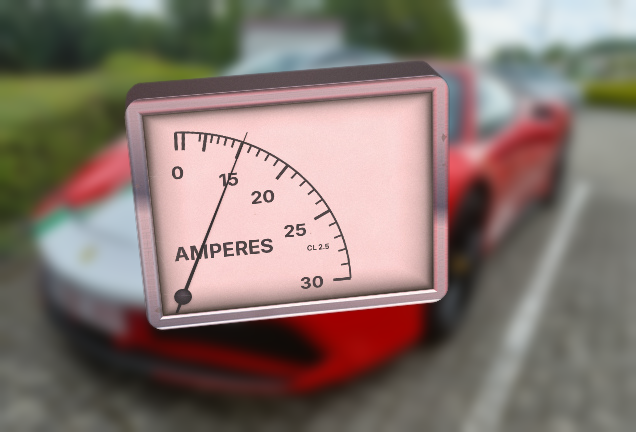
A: 15 A
